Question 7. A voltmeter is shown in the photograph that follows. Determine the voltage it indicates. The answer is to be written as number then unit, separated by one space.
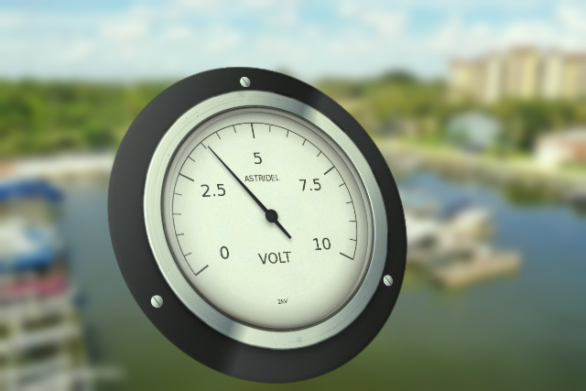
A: 3.5 V
